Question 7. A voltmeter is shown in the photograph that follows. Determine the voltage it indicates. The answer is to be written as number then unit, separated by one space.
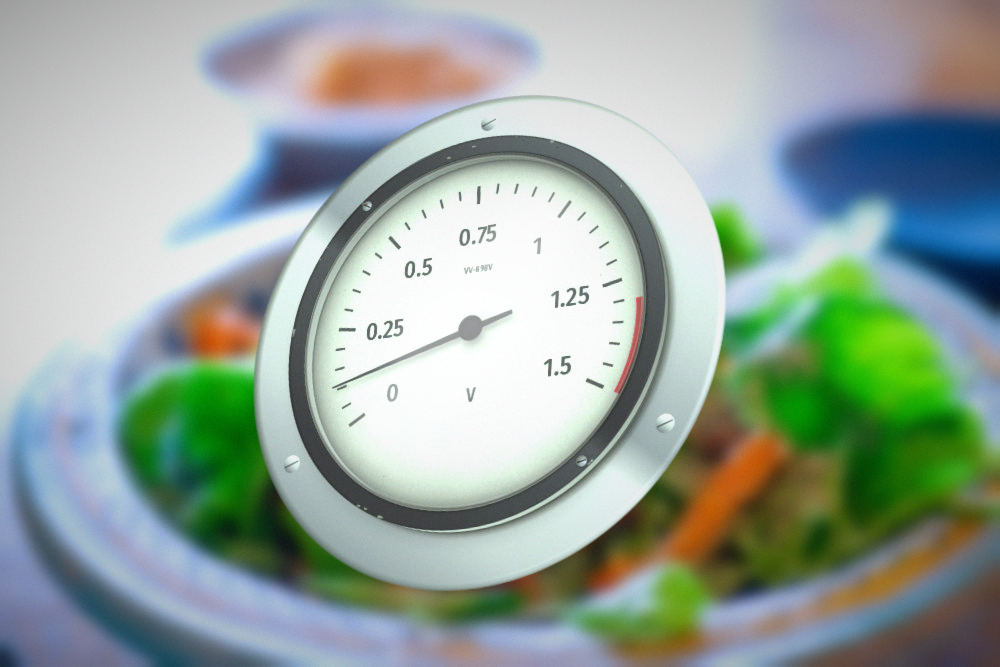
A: 0.1 V
